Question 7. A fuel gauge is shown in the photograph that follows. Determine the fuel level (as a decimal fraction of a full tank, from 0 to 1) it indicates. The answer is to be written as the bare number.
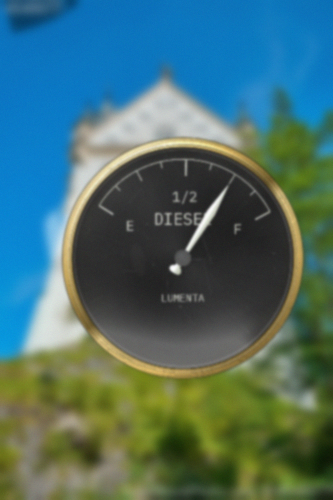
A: 0.75
